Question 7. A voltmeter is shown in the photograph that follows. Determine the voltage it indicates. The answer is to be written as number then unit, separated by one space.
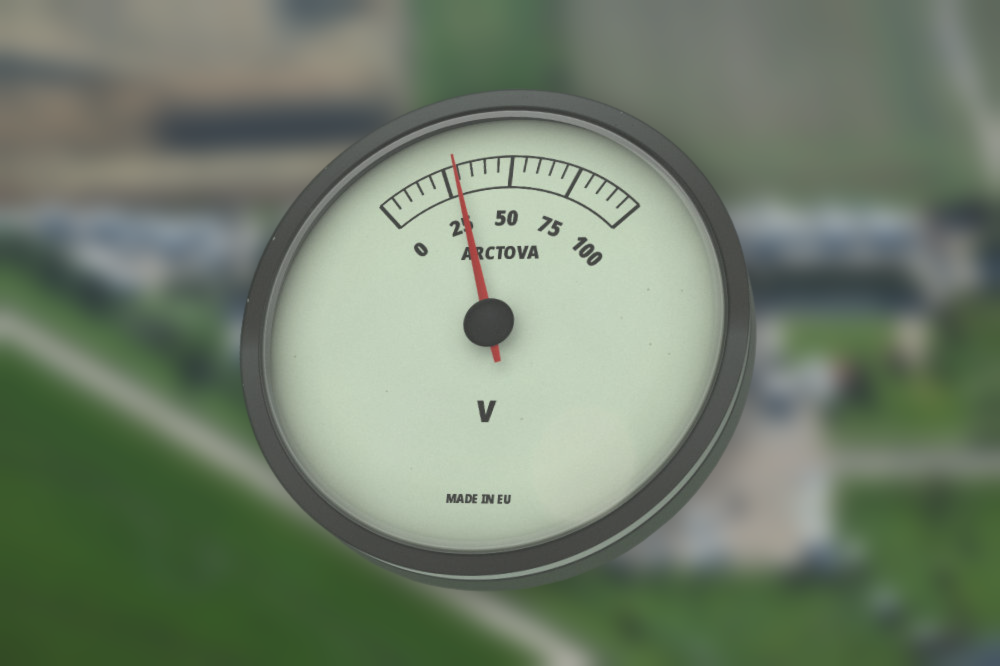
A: 30 V
